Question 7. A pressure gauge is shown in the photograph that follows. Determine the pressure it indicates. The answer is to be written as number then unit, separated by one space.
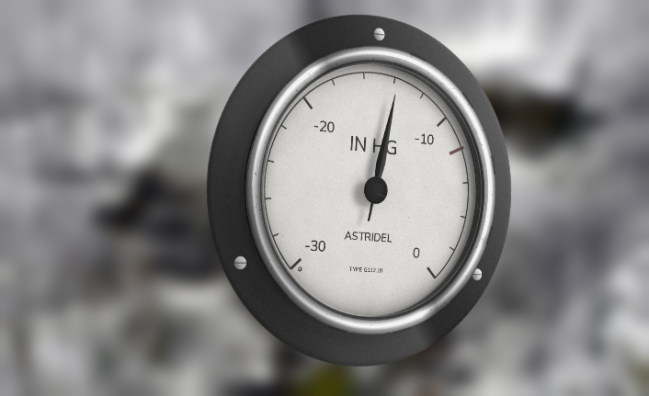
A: -14 inHg
